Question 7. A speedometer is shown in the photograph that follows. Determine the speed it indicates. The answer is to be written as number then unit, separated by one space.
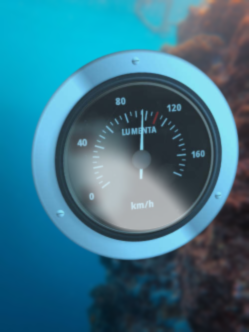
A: 95 km/h
